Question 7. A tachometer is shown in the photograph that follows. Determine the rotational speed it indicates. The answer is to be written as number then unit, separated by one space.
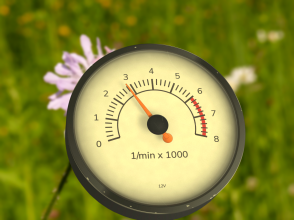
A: 2800 rpm
